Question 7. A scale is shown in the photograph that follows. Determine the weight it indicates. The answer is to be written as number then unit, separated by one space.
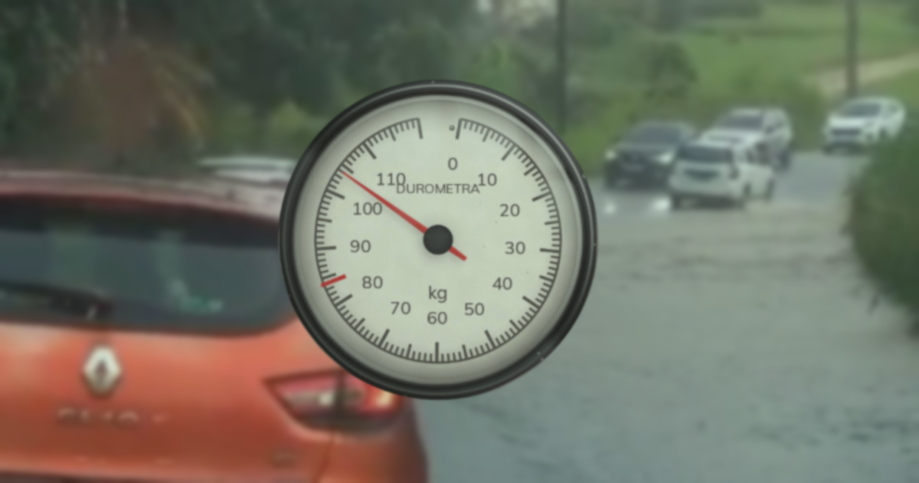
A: 104 kg
